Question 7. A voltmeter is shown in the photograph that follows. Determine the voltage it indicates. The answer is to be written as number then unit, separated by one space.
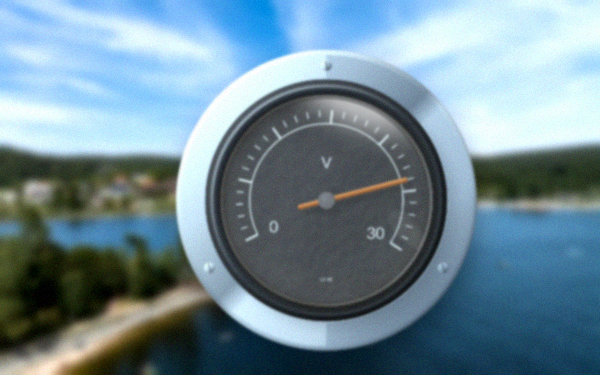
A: 24 V
